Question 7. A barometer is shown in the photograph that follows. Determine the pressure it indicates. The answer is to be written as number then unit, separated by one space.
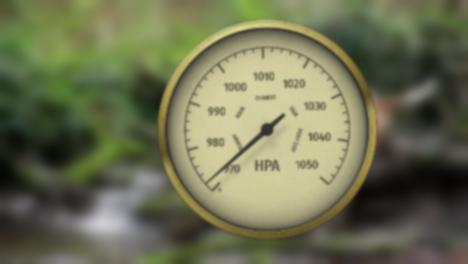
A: 972 hPa
